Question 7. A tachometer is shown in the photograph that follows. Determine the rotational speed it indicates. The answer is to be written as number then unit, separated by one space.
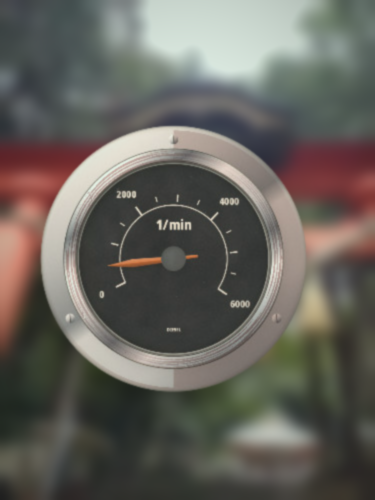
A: 500 rpm
